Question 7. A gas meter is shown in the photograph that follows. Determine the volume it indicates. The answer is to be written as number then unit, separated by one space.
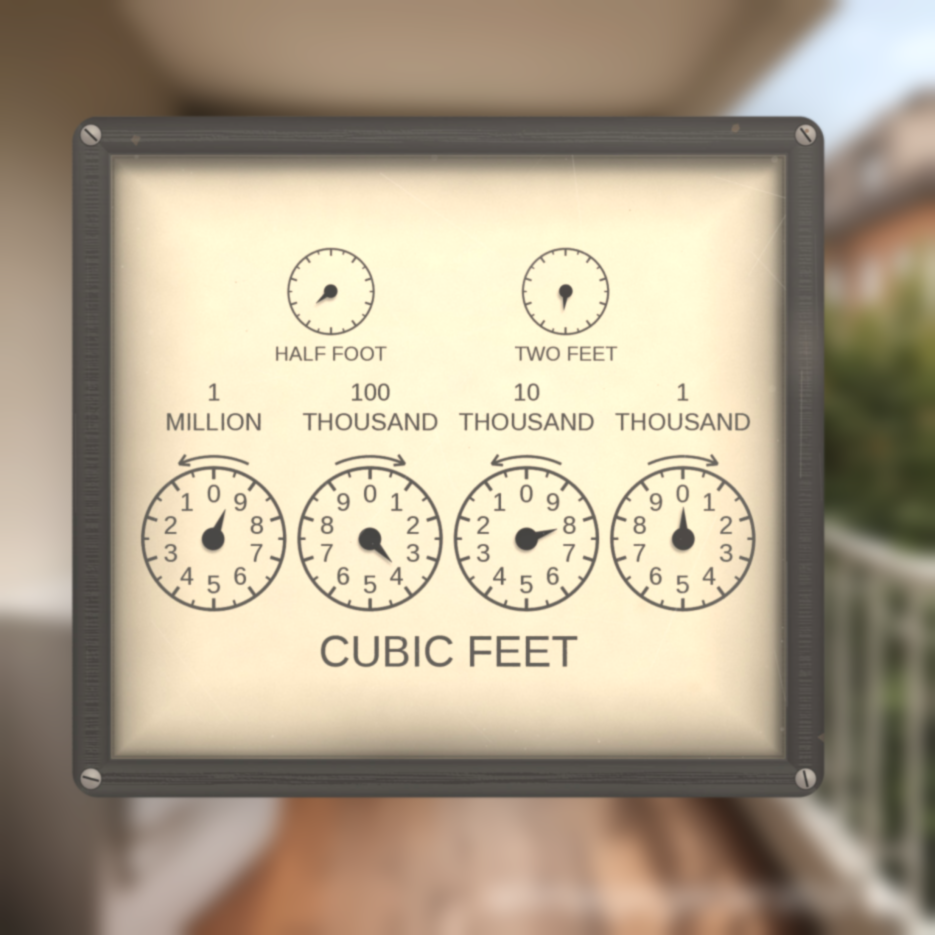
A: 938000 ft³
